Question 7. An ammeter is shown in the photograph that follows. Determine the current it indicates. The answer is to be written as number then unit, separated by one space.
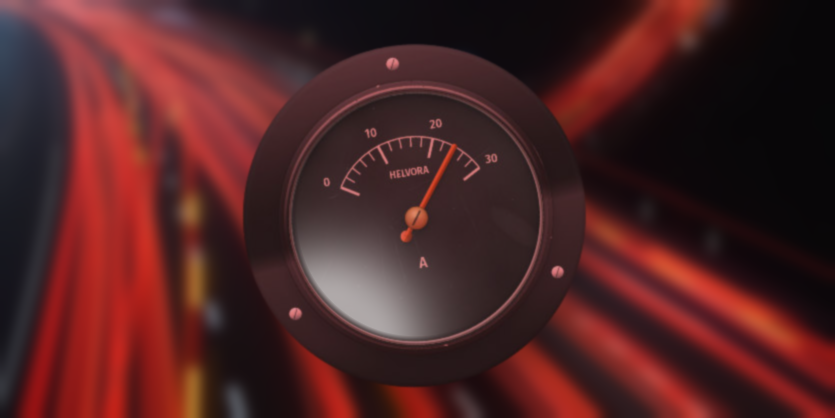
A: 24 A
